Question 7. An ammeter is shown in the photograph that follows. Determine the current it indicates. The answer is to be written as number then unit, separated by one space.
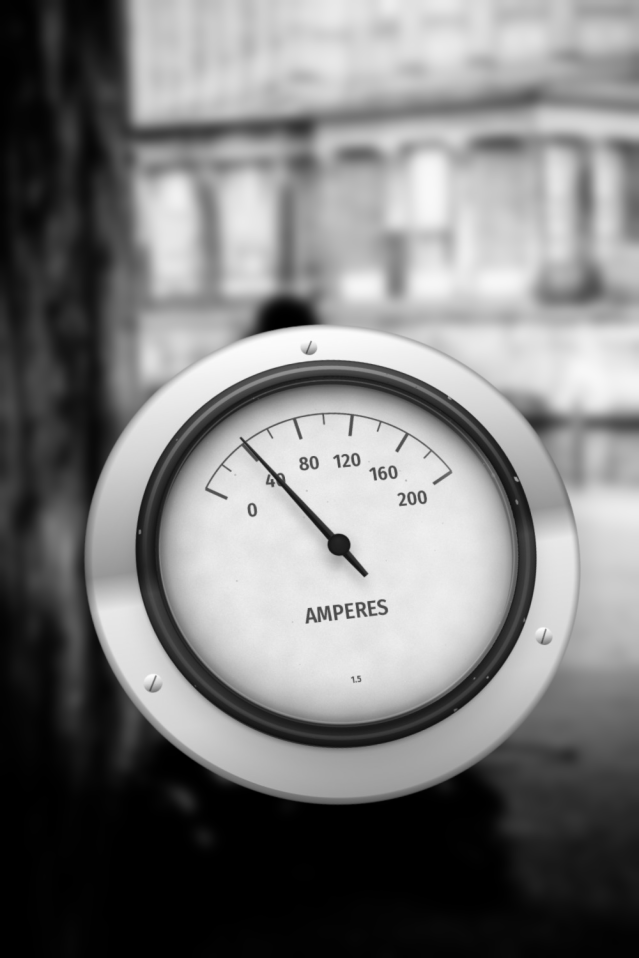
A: 40 A
